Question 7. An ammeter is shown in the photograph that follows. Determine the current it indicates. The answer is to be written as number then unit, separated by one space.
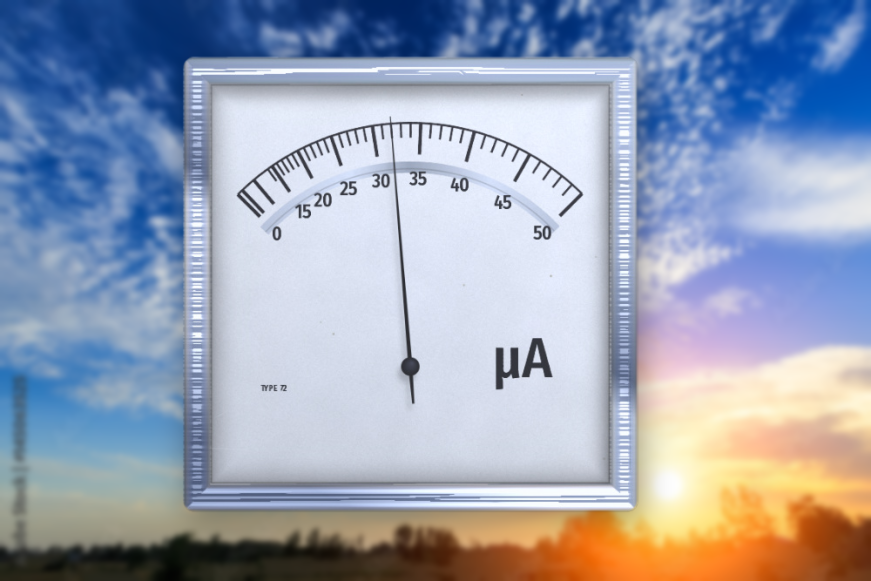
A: 32 µA
